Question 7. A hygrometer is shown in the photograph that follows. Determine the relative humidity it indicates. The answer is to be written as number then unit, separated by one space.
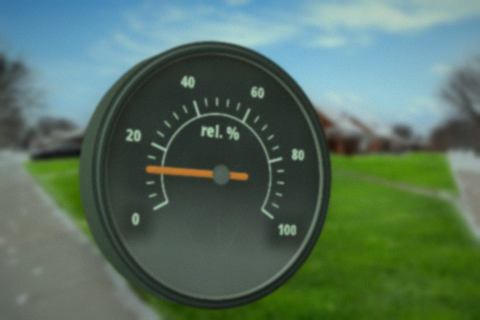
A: 12 %
